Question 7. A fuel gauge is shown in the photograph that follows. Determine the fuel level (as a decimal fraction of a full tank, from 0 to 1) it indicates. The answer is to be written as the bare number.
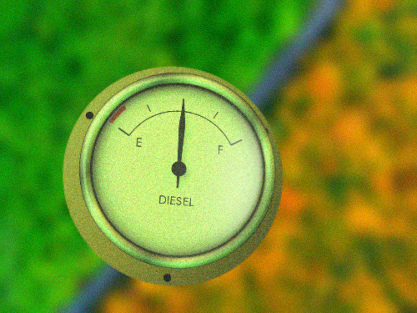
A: 0.5
